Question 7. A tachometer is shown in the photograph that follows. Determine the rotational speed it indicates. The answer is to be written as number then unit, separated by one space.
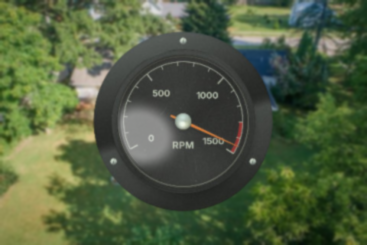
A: 1450 rpm
